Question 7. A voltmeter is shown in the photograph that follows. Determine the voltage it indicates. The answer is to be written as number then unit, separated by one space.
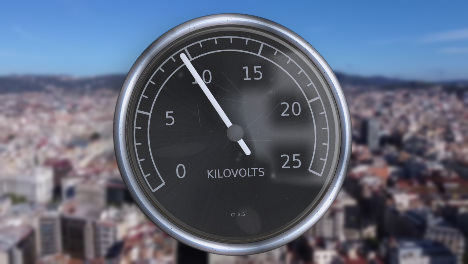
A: 9.5 kV
